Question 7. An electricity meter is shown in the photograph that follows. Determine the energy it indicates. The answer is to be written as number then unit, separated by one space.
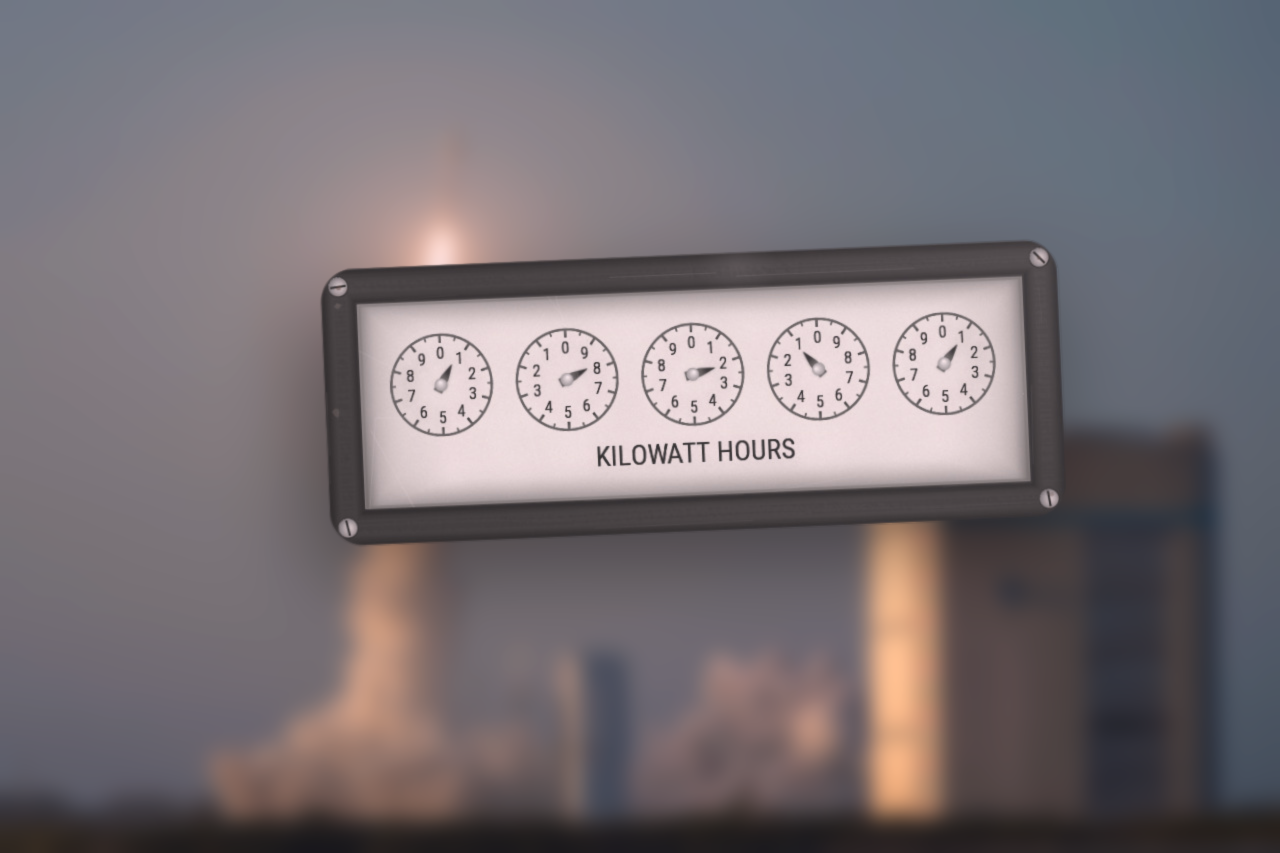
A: 8211 kWh
